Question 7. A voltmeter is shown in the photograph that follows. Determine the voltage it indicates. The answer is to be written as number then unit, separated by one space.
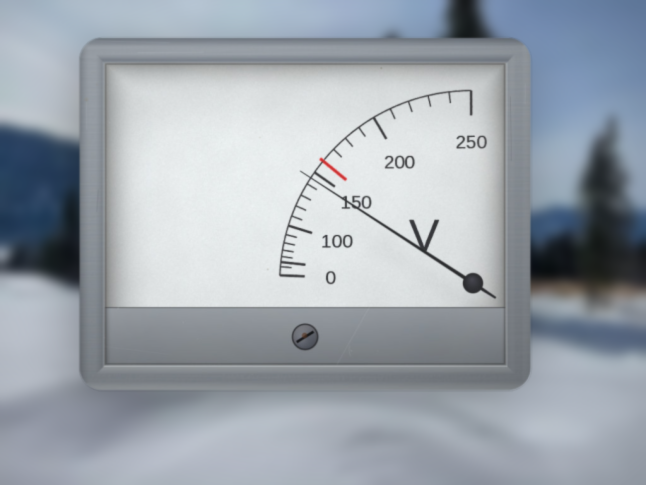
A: 145 V
